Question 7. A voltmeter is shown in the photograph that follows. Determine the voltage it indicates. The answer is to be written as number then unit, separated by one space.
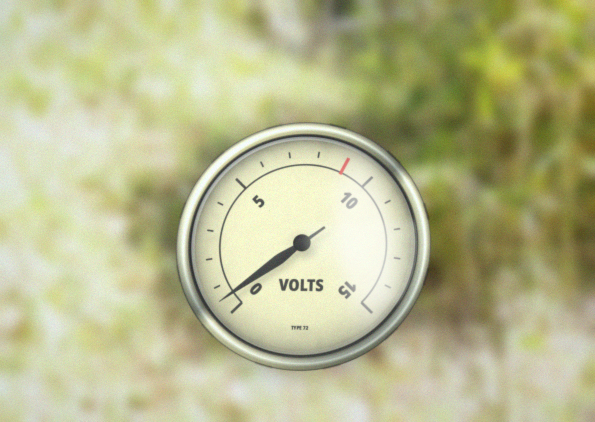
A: 0.5 V
